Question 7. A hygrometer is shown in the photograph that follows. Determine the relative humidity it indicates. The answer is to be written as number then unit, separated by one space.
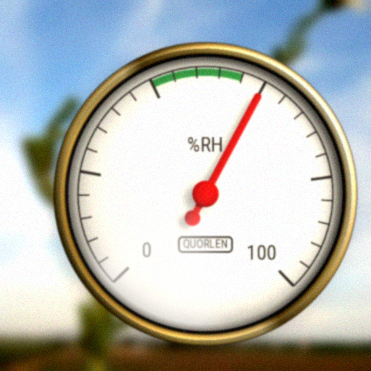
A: 60 %
